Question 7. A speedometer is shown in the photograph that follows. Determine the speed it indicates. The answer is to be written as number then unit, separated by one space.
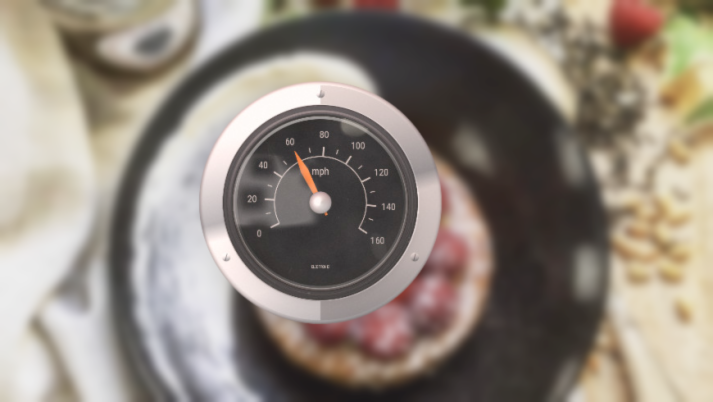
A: 60 mph
